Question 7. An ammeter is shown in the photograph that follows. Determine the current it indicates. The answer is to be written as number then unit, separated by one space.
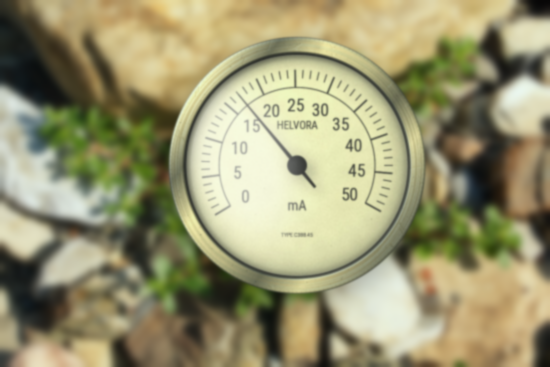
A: 17 mA
